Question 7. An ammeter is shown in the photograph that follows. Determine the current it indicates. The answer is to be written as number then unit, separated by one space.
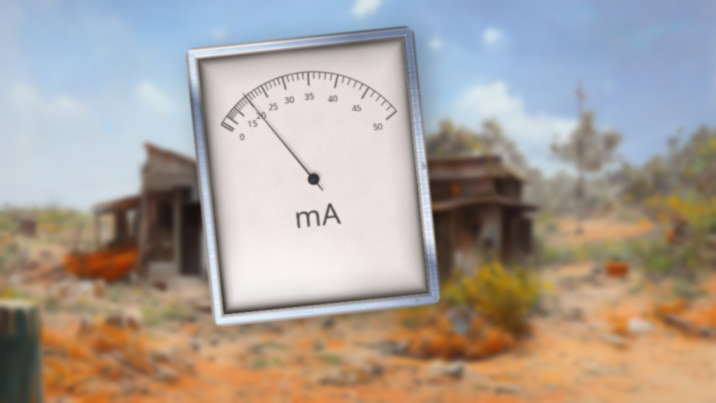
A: 20 mA
